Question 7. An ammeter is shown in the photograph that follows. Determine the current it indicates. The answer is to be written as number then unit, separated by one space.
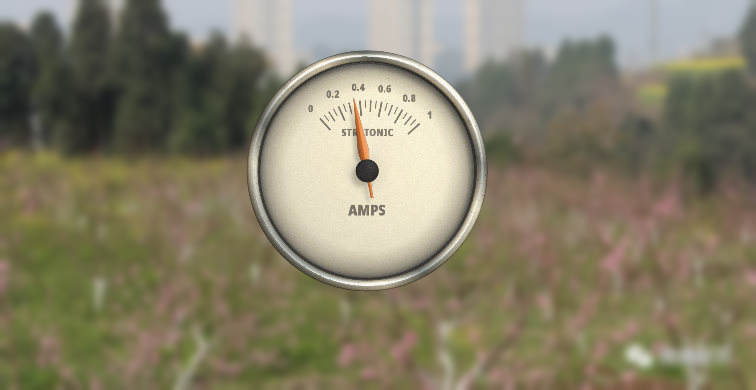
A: 0.35 A
